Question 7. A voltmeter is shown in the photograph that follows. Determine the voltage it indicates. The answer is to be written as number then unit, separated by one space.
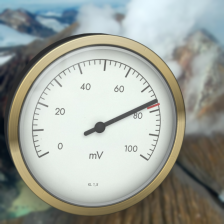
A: 76 mV
